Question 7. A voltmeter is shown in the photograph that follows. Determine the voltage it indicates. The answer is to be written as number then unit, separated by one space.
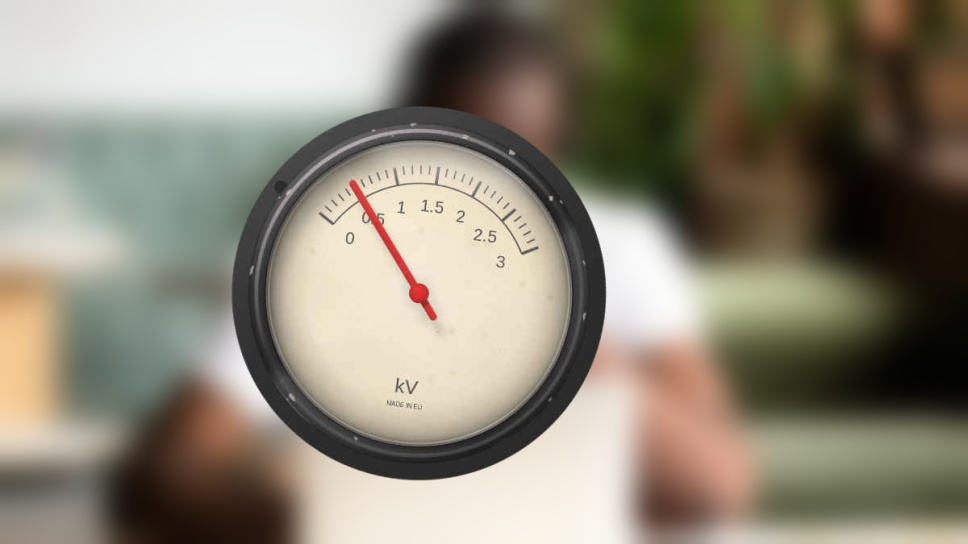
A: 0.5 kV
